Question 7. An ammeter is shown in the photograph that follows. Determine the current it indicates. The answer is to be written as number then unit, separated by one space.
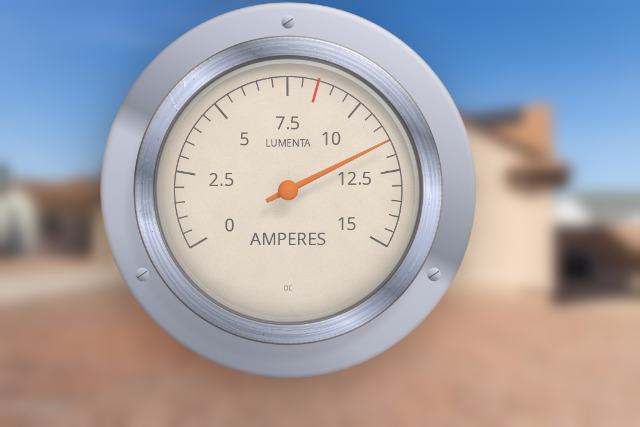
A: 11.5 A
